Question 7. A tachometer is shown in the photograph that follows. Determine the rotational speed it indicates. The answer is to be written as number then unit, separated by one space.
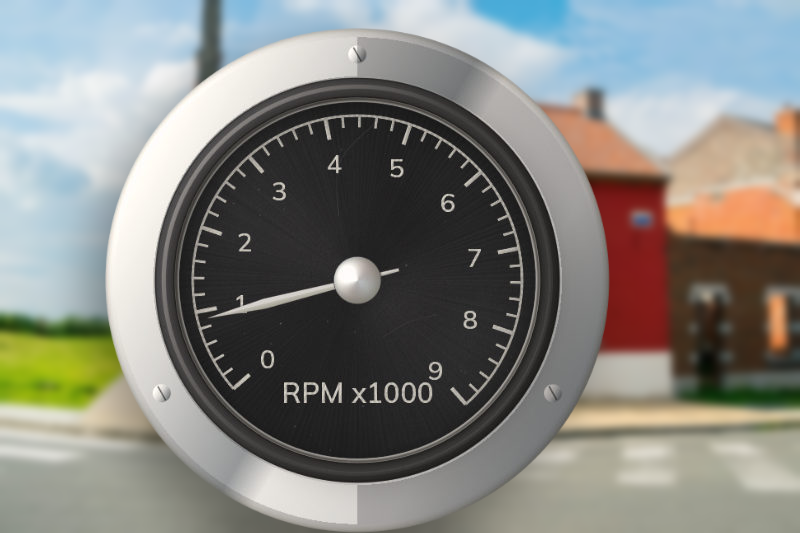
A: 900 rpm
